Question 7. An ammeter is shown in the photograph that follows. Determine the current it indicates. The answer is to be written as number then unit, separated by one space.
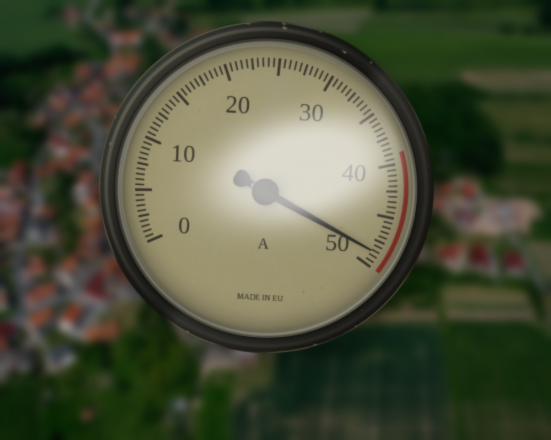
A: 48.5 A
